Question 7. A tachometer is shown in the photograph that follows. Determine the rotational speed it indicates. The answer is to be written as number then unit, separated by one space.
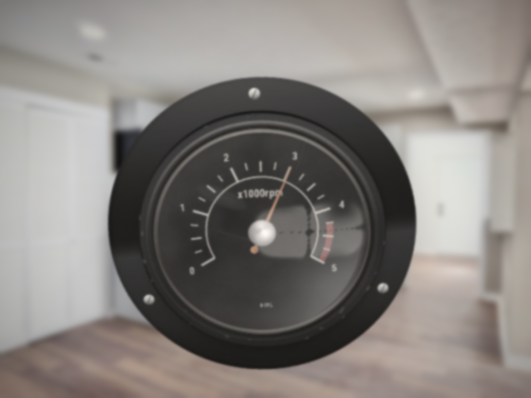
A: 3000 rpm
